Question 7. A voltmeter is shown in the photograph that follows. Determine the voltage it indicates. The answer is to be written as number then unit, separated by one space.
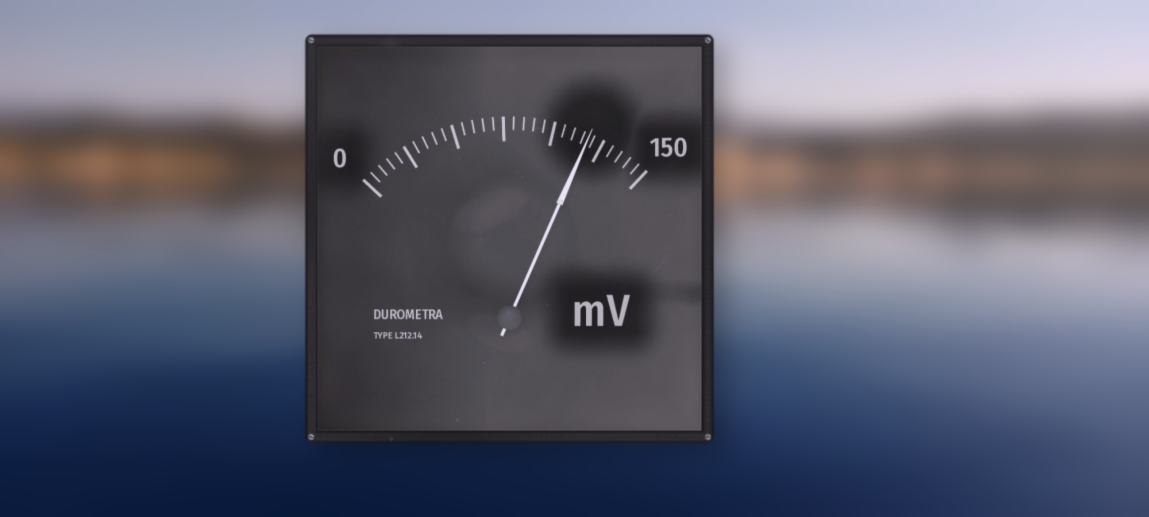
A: 117.5 mV
